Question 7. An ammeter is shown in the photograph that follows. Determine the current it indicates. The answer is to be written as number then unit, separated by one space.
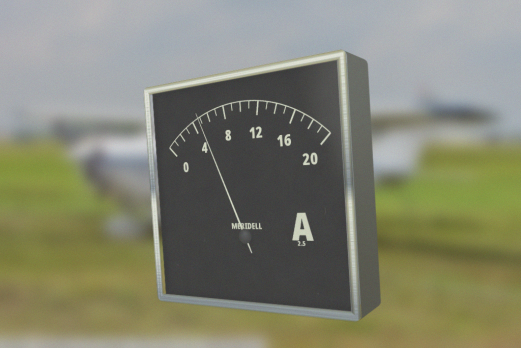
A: 5 A
